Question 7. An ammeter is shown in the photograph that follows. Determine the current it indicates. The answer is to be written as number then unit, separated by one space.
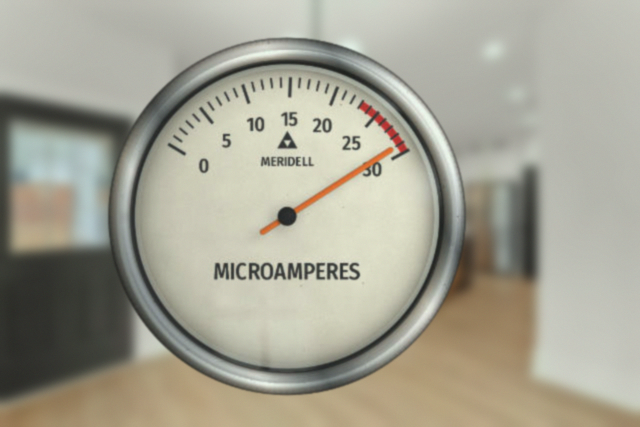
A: 29 µA
